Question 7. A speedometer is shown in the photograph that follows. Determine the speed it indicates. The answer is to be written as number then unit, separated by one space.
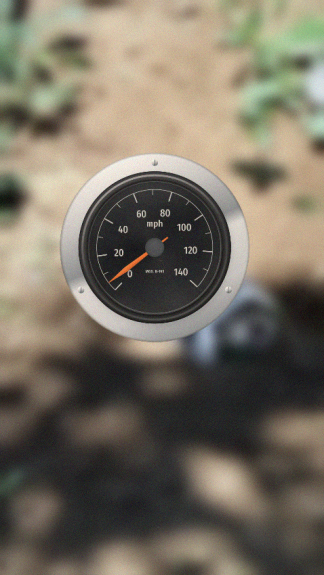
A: 5 mph
